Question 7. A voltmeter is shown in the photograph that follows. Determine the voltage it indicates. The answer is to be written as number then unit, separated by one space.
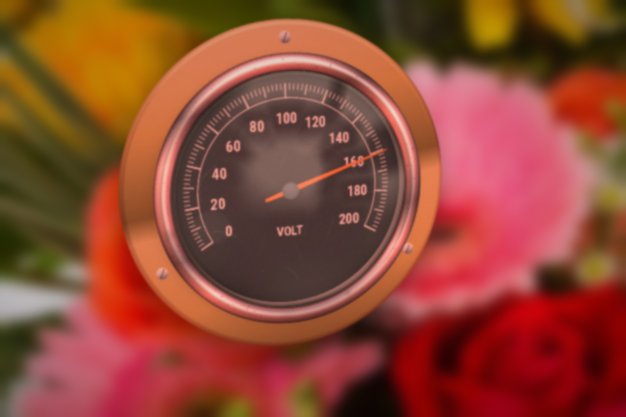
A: 160 V
